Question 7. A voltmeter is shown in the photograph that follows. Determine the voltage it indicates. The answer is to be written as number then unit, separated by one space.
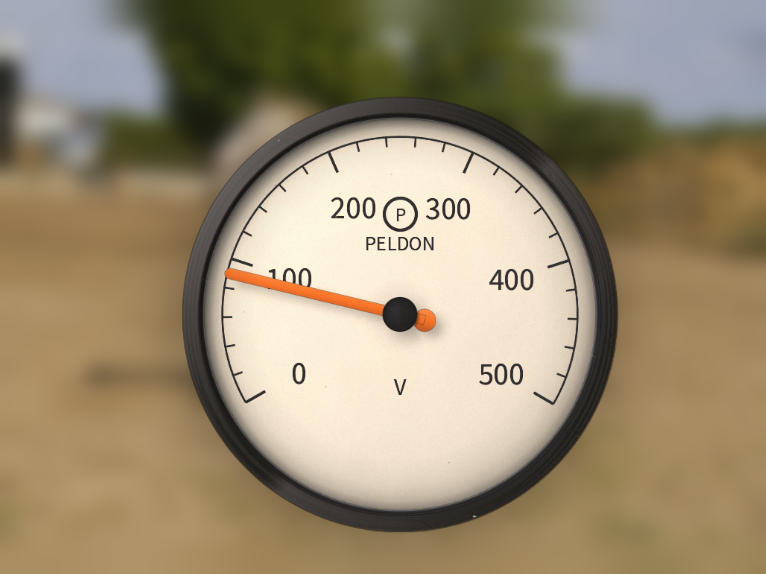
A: 90 V
